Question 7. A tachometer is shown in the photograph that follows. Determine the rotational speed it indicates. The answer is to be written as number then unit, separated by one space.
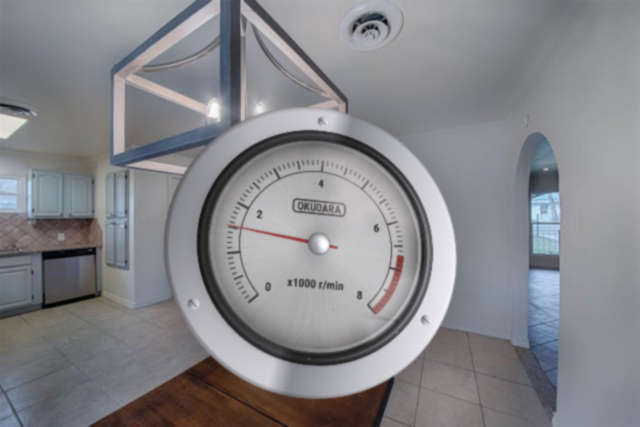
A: 1500 rpm
